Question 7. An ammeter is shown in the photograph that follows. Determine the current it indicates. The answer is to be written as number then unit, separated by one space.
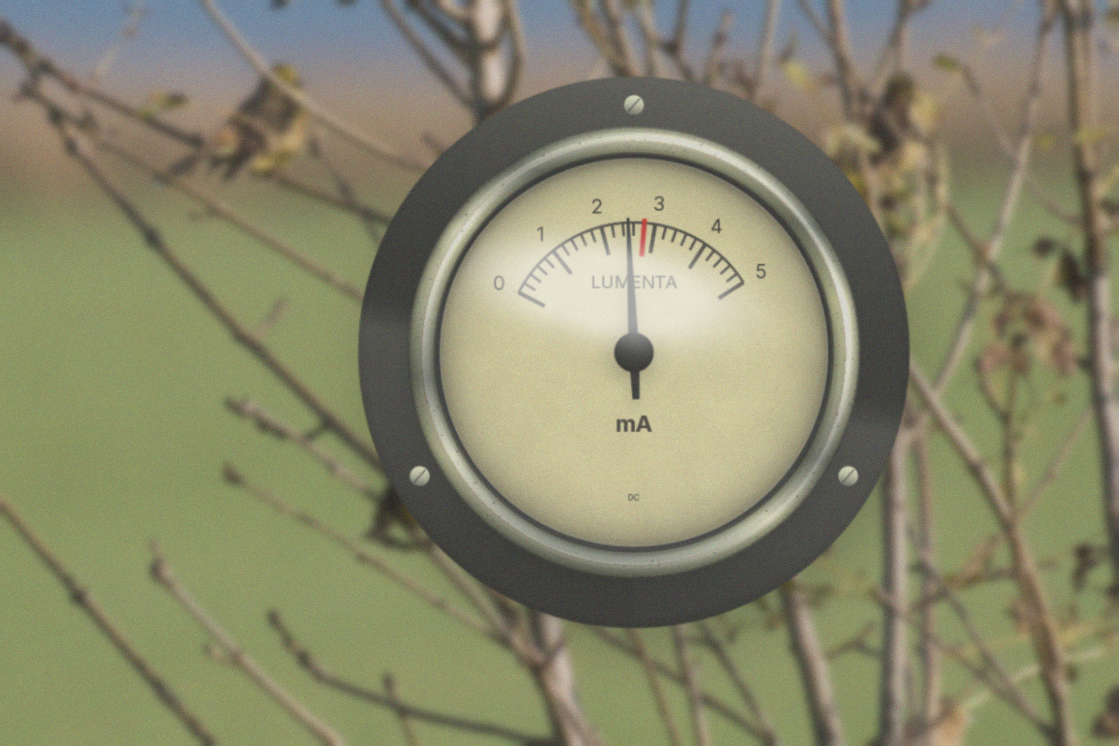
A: 2.5 mA
